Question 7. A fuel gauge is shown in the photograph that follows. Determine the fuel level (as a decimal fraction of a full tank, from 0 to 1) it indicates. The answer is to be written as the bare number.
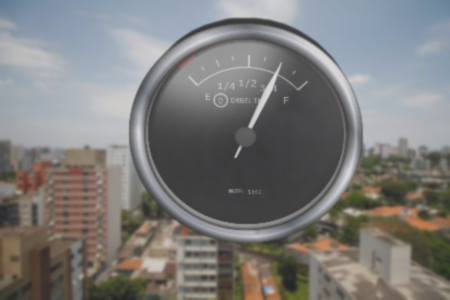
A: 0.75
